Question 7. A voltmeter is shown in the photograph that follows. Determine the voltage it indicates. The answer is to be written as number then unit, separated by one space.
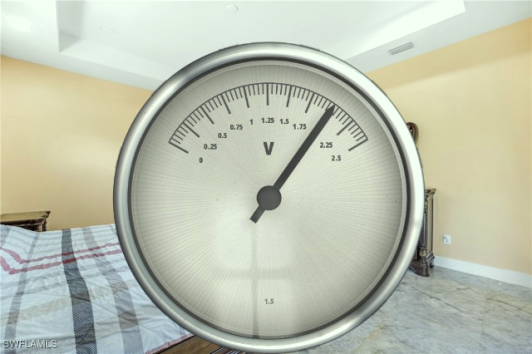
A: 2 V
